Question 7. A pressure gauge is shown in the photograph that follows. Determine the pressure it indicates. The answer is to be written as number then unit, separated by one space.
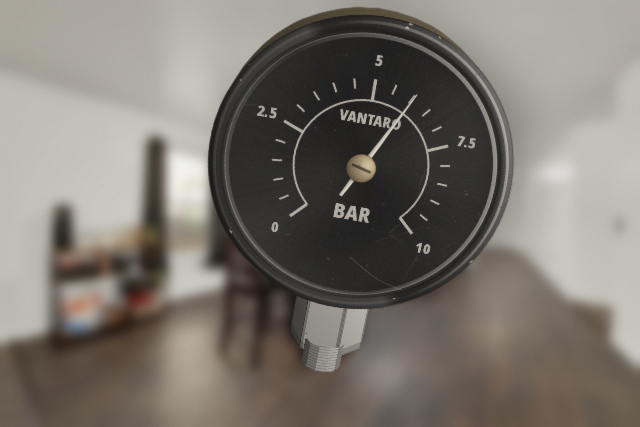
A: 6 bar
